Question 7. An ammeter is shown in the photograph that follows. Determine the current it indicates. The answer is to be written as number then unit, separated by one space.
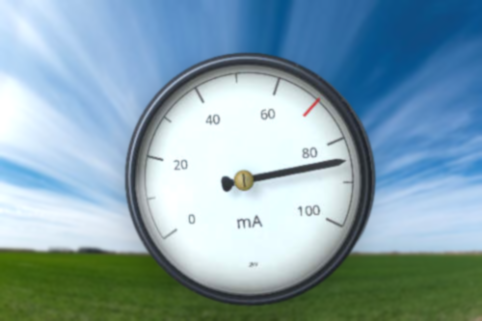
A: 85 mA
